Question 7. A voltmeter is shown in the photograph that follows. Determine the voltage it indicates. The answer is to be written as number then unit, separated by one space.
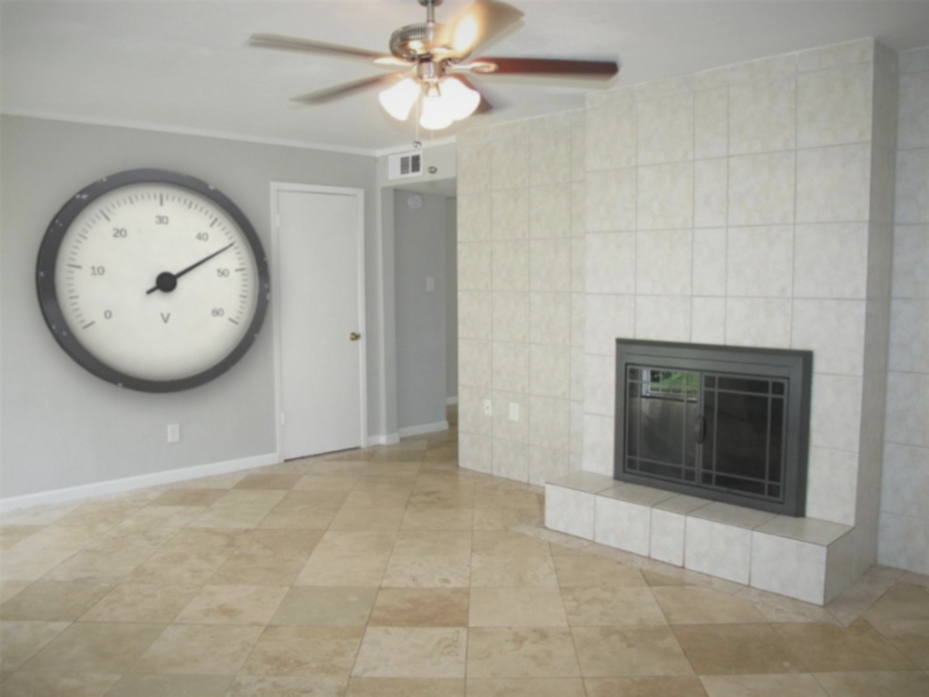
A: 45 V
